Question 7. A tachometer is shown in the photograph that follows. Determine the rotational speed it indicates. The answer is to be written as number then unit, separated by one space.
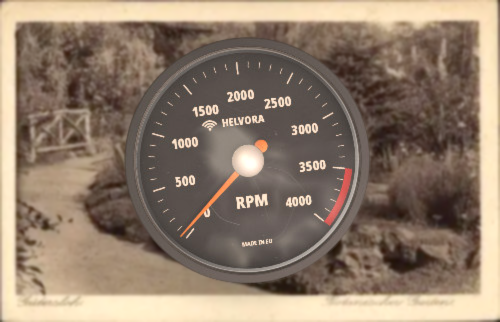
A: 50 rpm
